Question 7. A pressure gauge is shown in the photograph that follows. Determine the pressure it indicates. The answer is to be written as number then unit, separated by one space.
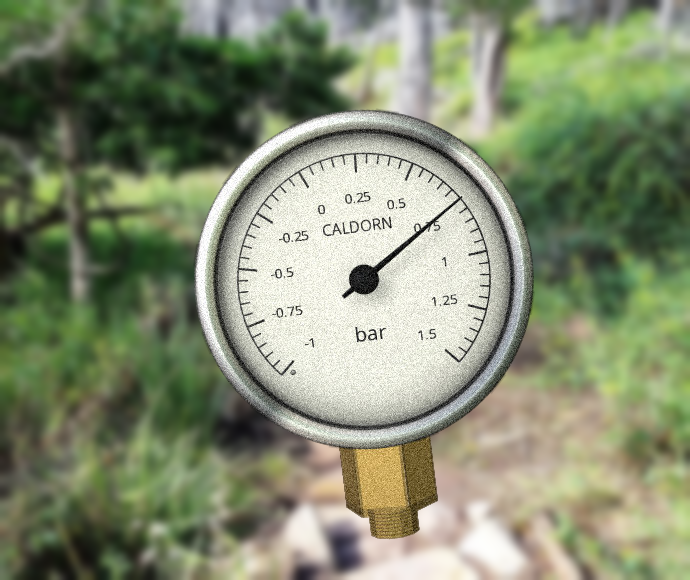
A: 0.75 bar
